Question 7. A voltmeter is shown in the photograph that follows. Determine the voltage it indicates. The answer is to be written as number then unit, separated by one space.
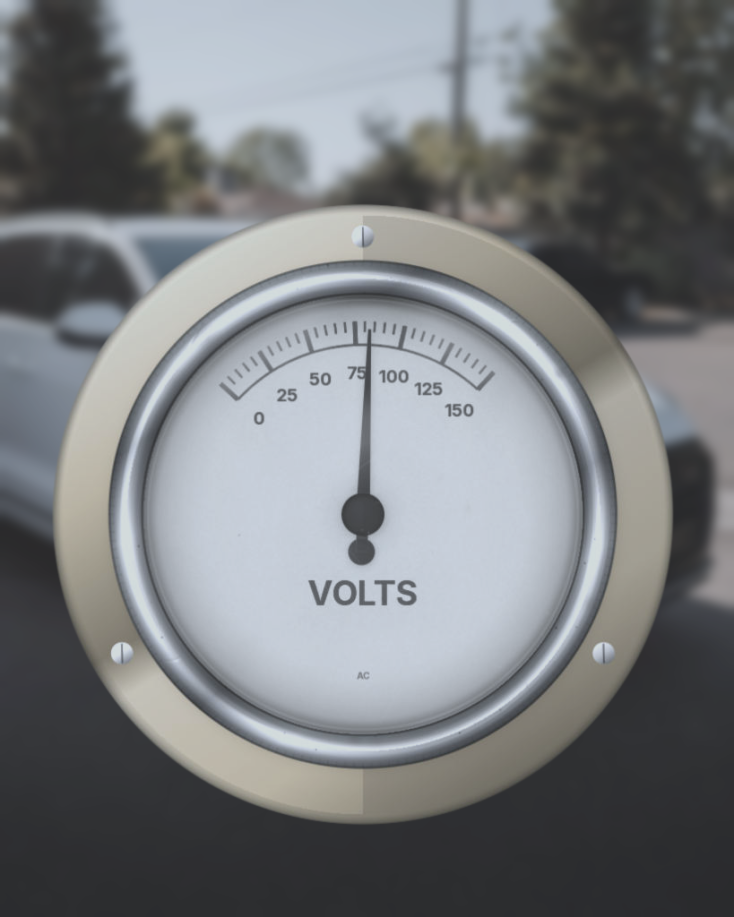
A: 82.5 V
